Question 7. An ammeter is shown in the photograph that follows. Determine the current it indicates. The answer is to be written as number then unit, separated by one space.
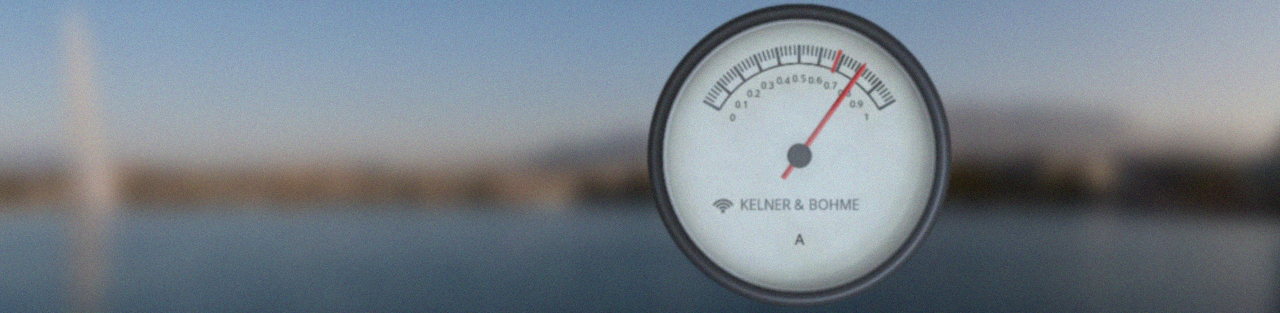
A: 0.8 A
